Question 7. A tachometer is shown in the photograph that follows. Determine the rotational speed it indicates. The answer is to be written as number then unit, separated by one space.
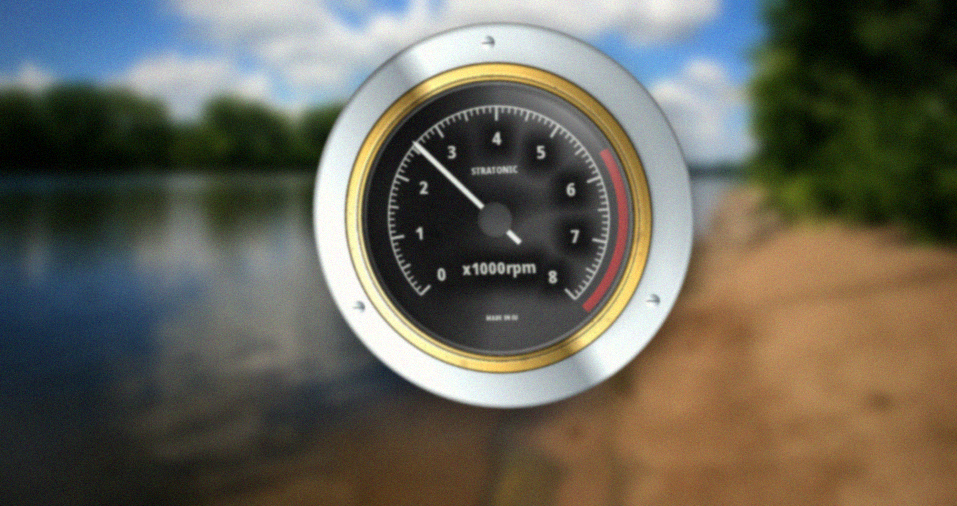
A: 2600 rpm
